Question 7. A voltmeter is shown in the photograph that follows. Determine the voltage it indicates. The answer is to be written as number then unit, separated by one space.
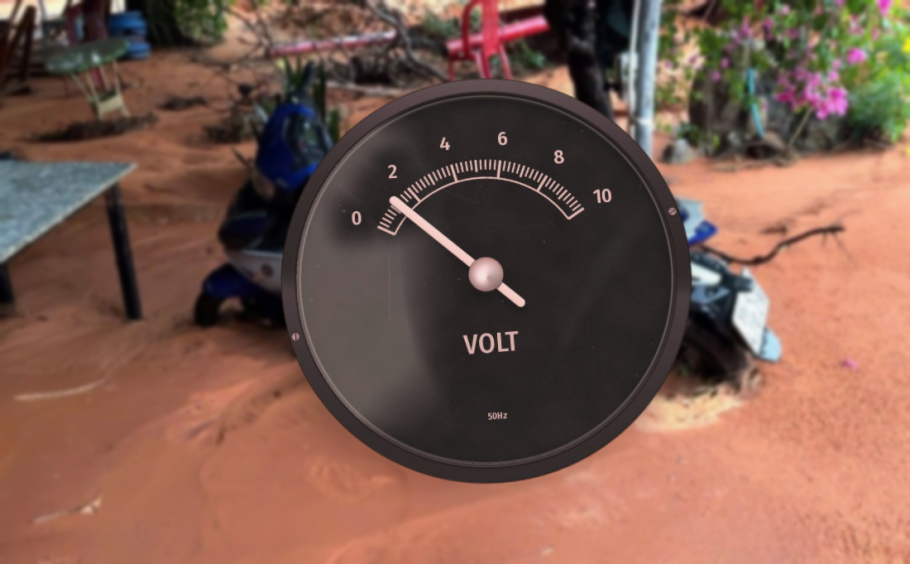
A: 1.2 V
